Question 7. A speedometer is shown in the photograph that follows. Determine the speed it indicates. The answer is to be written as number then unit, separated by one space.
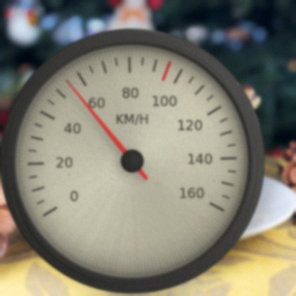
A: 55 km/h
